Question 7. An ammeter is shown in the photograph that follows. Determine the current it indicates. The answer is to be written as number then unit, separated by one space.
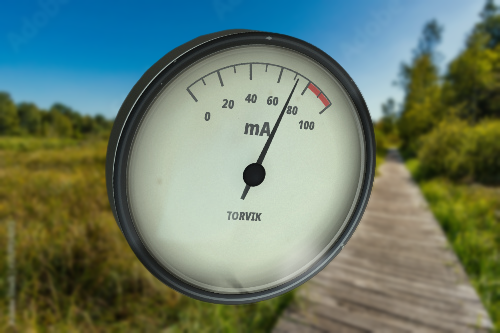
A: 70 mA
